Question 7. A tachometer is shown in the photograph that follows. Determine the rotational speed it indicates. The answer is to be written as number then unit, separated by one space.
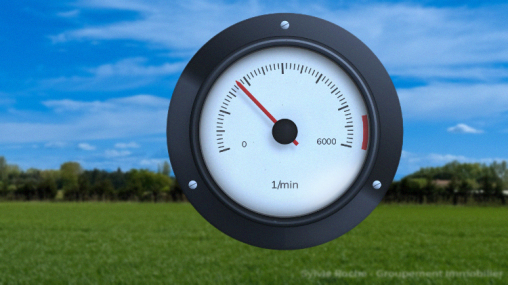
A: 1800 rpm
